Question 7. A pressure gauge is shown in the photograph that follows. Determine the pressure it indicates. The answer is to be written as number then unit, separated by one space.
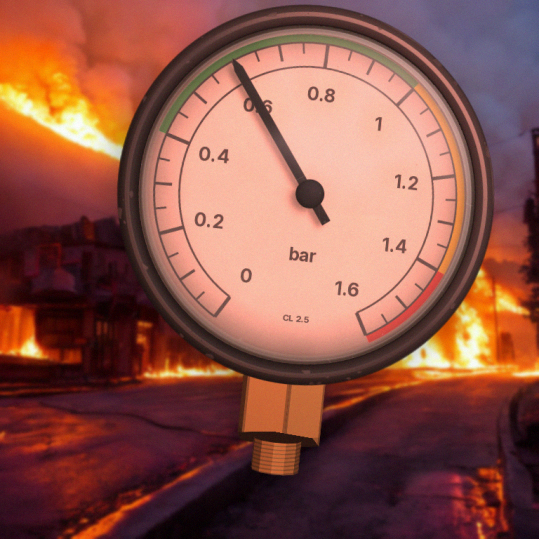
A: 0.6 bar
